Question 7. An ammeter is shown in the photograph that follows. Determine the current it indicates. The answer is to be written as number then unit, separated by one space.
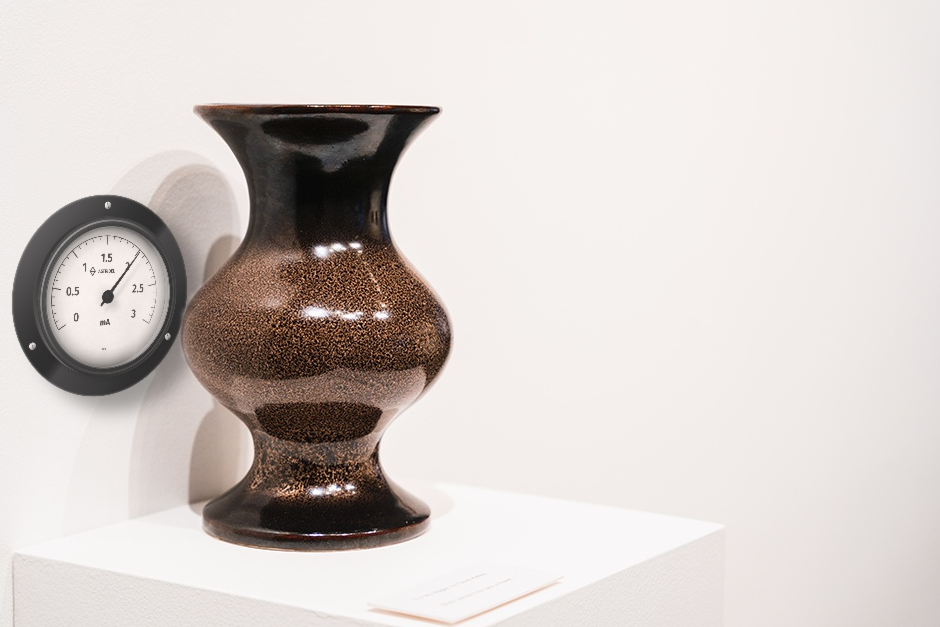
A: 2 mA
